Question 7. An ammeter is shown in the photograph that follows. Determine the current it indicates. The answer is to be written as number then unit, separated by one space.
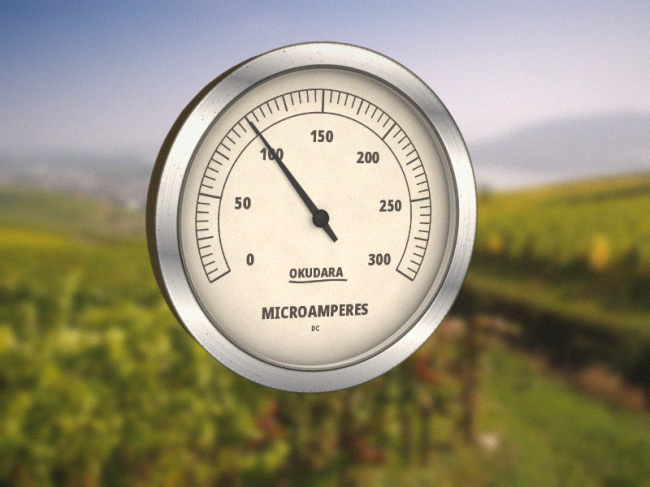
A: 100 µA
